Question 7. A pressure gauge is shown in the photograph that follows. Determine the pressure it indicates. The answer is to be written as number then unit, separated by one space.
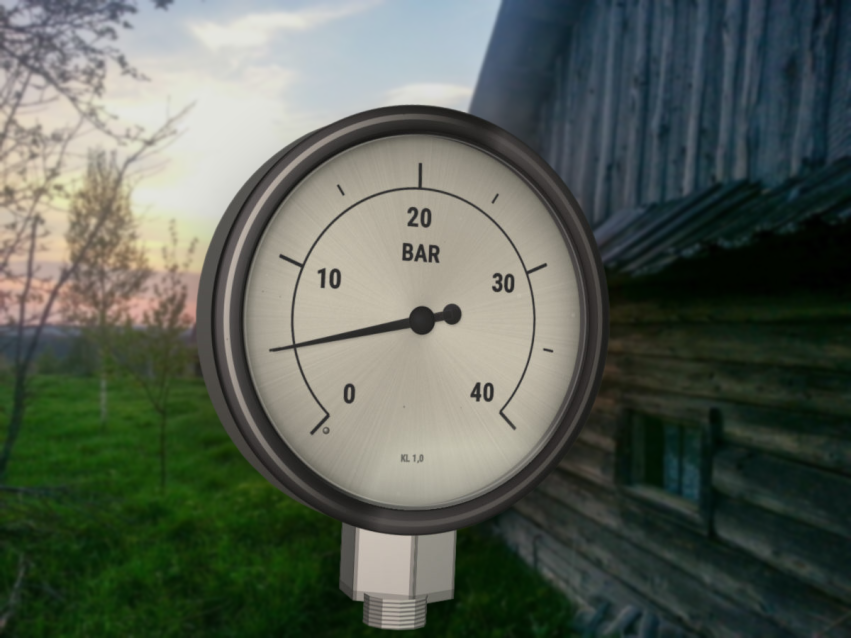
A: 5 bar
